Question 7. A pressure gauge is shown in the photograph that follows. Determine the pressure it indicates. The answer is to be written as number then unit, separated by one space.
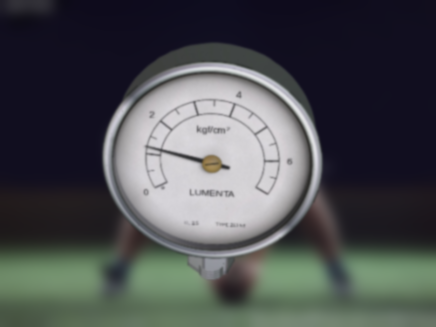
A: 1.25 kg/cm²
